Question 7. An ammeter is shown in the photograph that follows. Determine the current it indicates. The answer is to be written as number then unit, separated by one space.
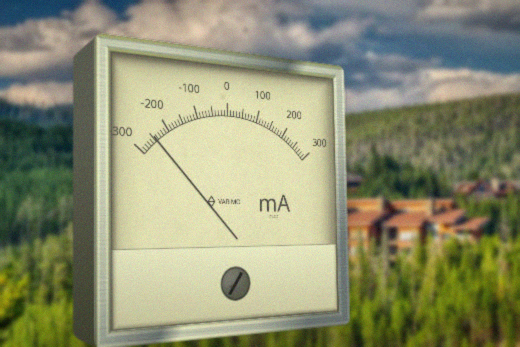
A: -250 mA
